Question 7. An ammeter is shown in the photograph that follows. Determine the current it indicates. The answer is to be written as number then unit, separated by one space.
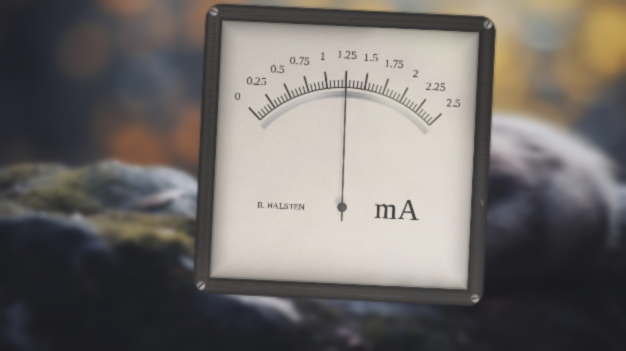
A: 1.25 mA
